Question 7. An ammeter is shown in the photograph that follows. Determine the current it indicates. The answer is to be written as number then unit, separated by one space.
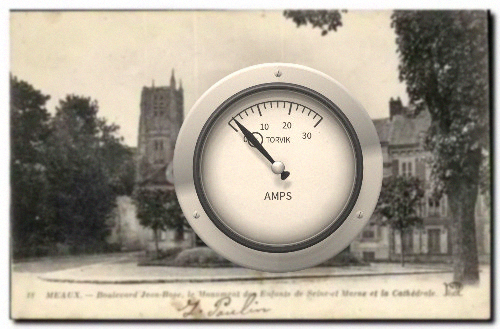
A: 2 A
